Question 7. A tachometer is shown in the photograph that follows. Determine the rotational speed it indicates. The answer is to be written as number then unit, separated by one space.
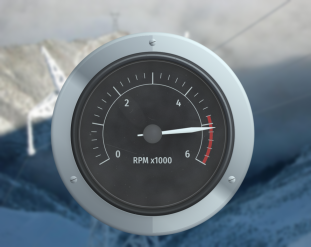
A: 5100 rpm
